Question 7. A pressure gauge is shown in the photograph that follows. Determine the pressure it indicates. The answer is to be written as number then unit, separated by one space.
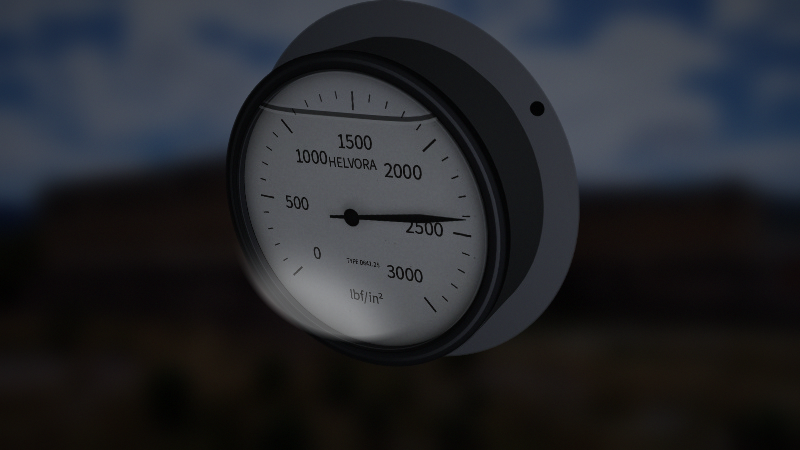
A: 2400 psi
